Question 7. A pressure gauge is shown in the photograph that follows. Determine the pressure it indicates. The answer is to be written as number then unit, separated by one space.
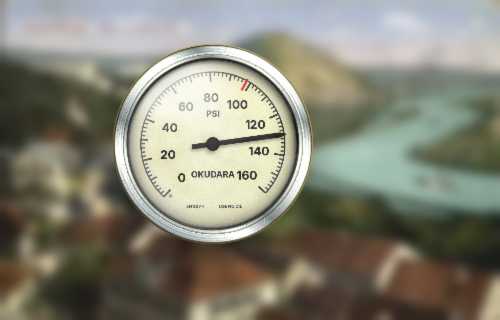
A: 130 psi
